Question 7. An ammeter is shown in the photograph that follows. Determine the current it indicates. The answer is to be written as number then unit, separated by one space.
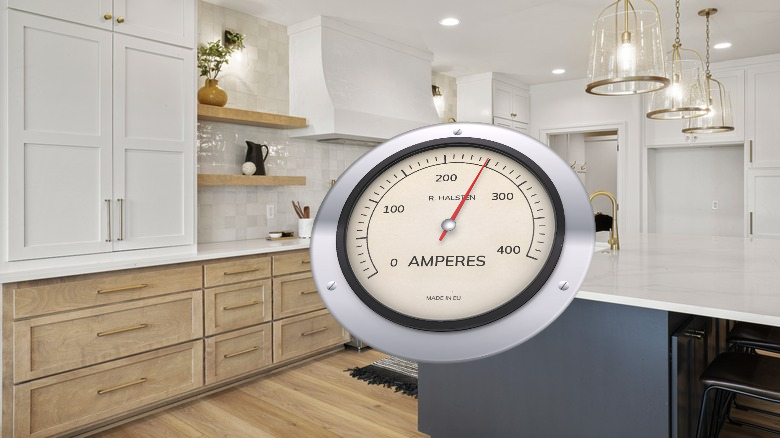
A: 250 A
